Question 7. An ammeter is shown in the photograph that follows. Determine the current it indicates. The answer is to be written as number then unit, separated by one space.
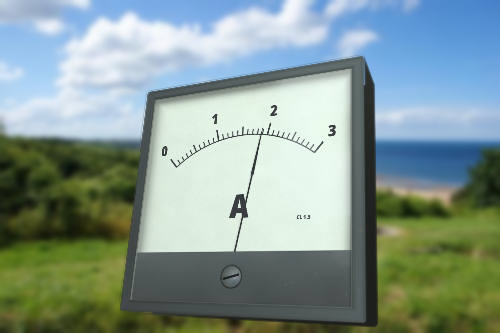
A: 1.9 A
